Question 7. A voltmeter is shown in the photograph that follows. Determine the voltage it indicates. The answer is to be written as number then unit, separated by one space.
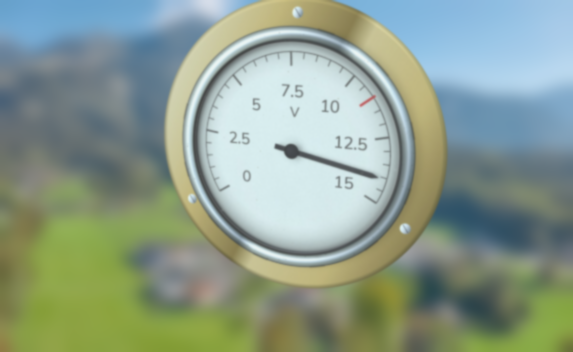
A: 14 V
